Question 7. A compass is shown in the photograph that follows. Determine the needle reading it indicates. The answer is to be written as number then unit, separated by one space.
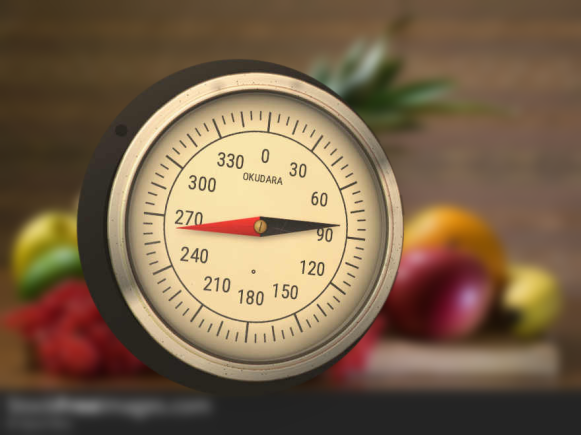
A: 262.5 °
